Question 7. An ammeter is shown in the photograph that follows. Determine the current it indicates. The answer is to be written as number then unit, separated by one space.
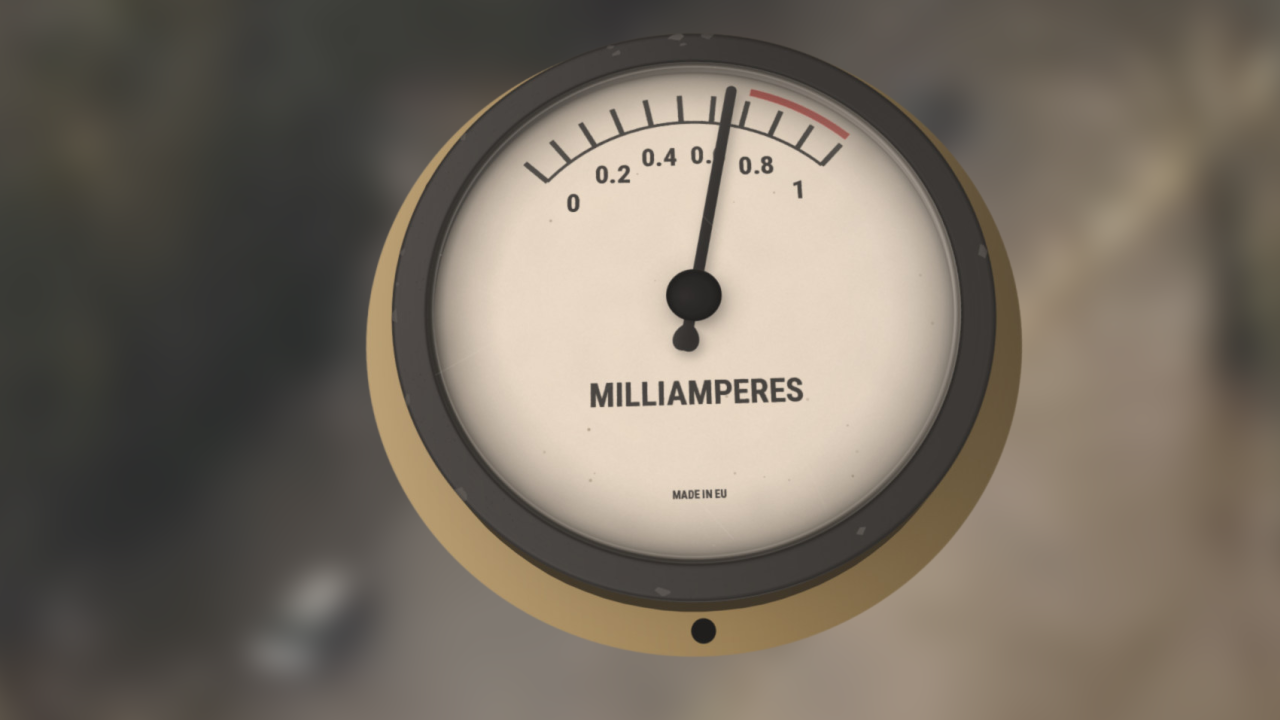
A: 0.65 mA
